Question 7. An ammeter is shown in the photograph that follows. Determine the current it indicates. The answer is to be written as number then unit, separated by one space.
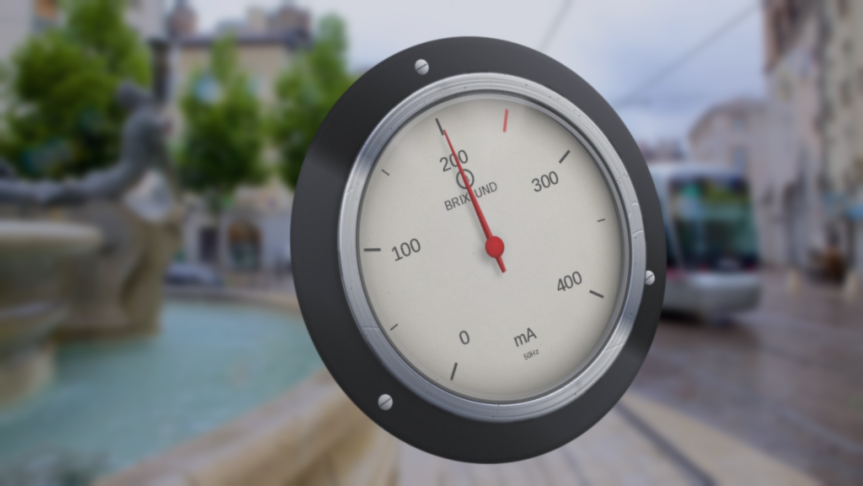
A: 200 mA
